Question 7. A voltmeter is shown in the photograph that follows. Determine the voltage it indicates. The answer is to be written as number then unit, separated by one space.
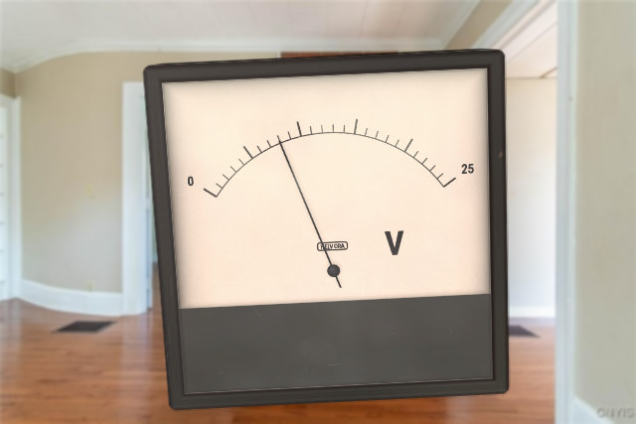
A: 8 V
